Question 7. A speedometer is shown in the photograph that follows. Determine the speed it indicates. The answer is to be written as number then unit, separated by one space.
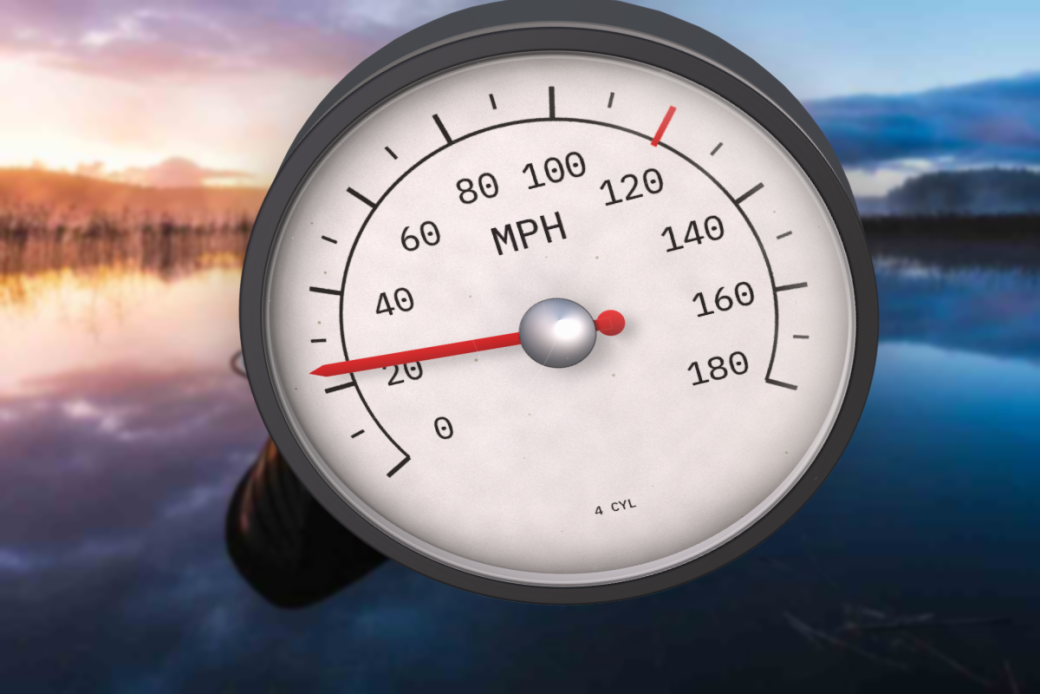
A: 25 mph
